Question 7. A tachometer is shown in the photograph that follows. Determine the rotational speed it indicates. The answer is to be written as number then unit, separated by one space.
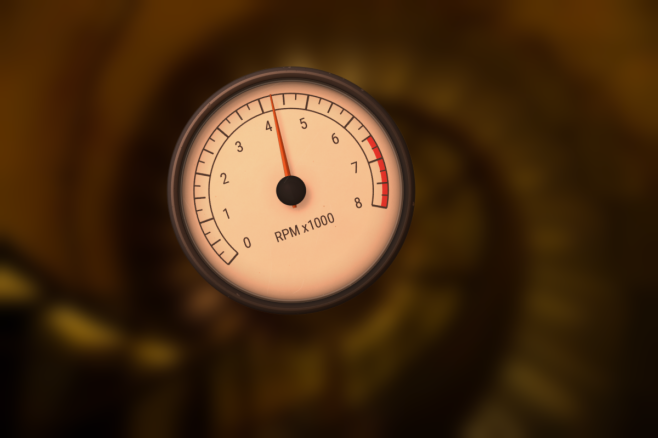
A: 4250 rpm
